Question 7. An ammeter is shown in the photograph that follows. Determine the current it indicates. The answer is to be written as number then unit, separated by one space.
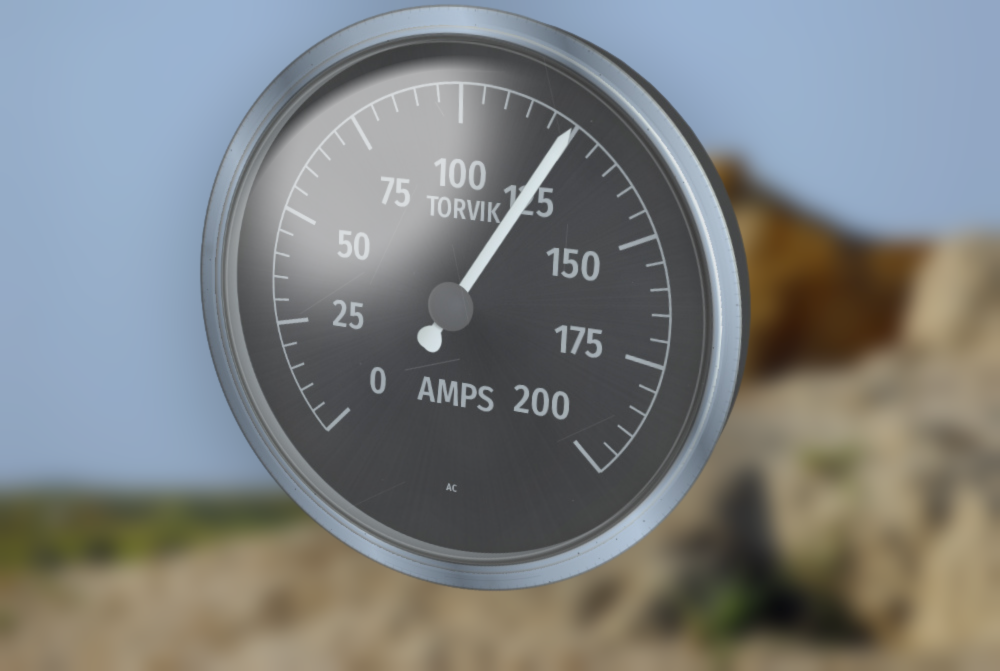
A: 125 A
